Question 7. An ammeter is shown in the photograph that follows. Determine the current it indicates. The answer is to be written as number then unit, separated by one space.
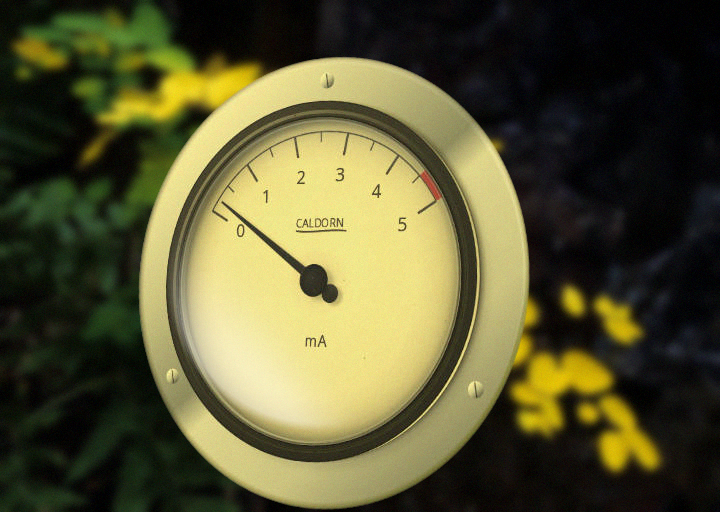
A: 0.25 mA
